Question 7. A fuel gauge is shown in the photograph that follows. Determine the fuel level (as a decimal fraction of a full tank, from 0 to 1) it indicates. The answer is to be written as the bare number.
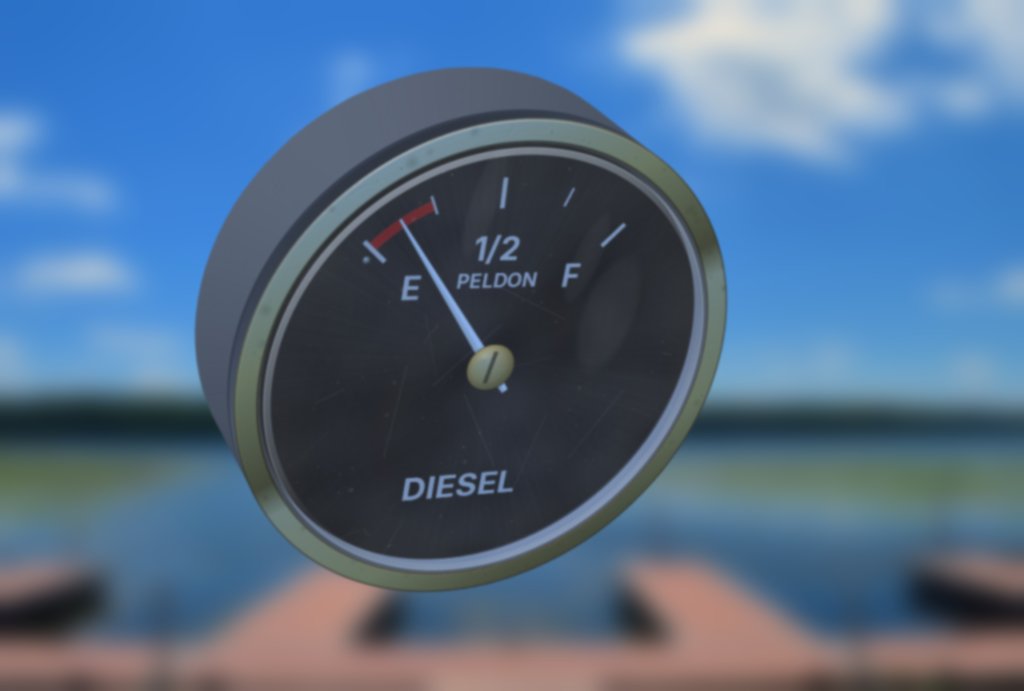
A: 0.125
